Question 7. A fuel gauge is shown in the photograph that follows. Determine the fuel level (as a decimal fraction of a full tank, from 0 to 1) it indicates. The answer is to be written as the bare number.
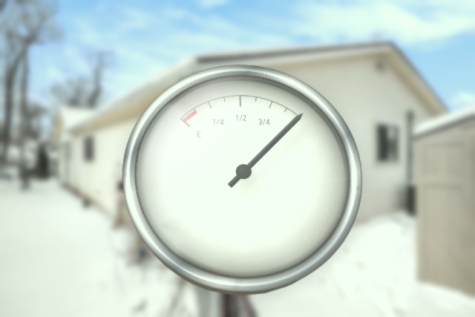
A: 1
